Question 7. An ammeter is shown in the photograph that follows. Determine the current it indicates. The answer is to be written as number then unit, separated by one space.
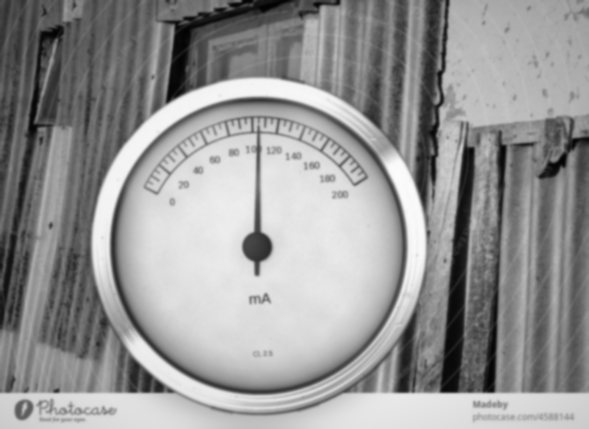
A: 105 mA
